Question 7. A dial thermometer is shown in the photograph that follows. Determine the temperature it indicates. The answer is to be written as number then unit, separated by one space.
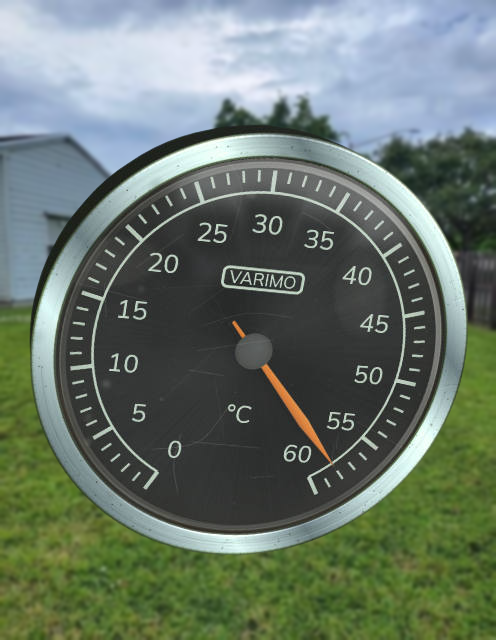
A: 58 °C
